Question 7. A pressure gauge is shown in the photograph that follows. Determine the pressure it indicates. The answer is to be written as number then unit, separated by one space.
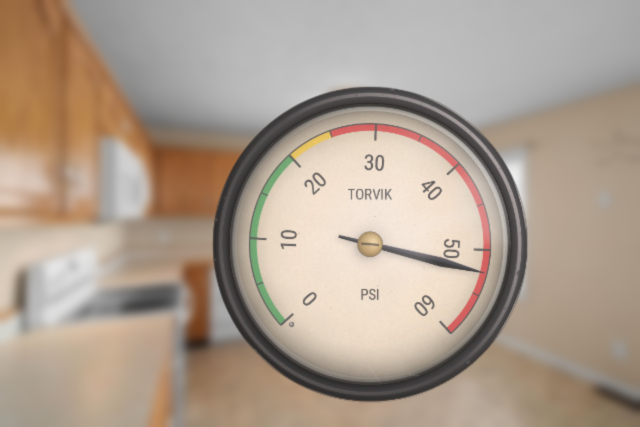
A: 52.5 psi
